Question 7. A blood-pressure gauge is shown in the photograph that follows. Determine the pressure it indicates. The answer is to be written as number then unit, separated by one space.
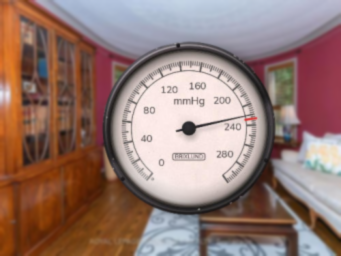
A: 230 mmHg
